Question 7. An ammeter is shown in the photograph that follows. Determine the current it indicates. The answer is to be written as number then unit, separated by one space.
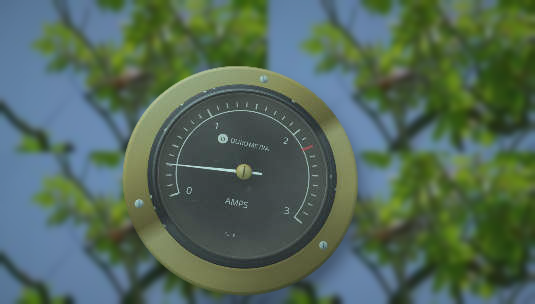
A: 0.3 A
